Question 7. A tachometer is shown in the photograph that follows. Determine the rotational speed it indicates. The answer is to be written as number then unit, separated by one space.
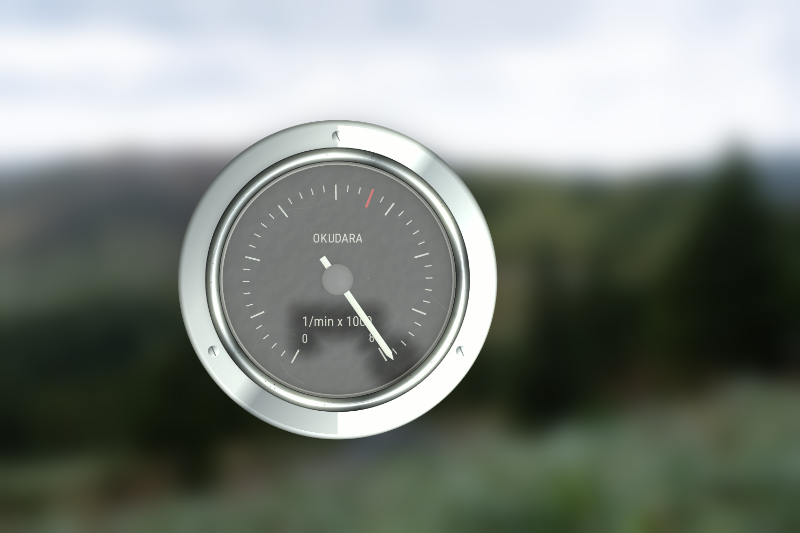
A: 7900 rpm
